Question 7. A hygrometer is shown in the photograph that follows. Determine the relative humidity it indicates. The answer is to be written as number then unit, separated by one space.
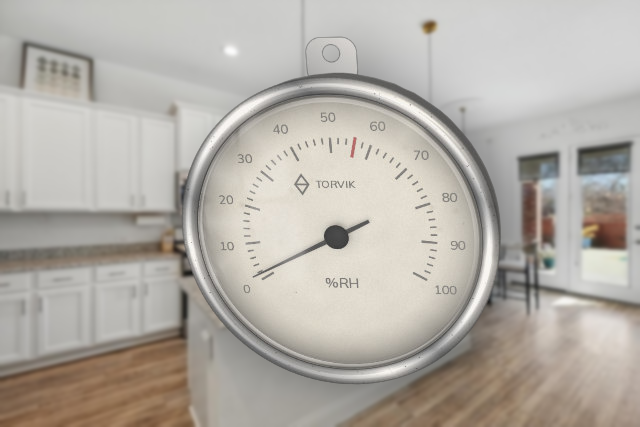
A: 2 %
